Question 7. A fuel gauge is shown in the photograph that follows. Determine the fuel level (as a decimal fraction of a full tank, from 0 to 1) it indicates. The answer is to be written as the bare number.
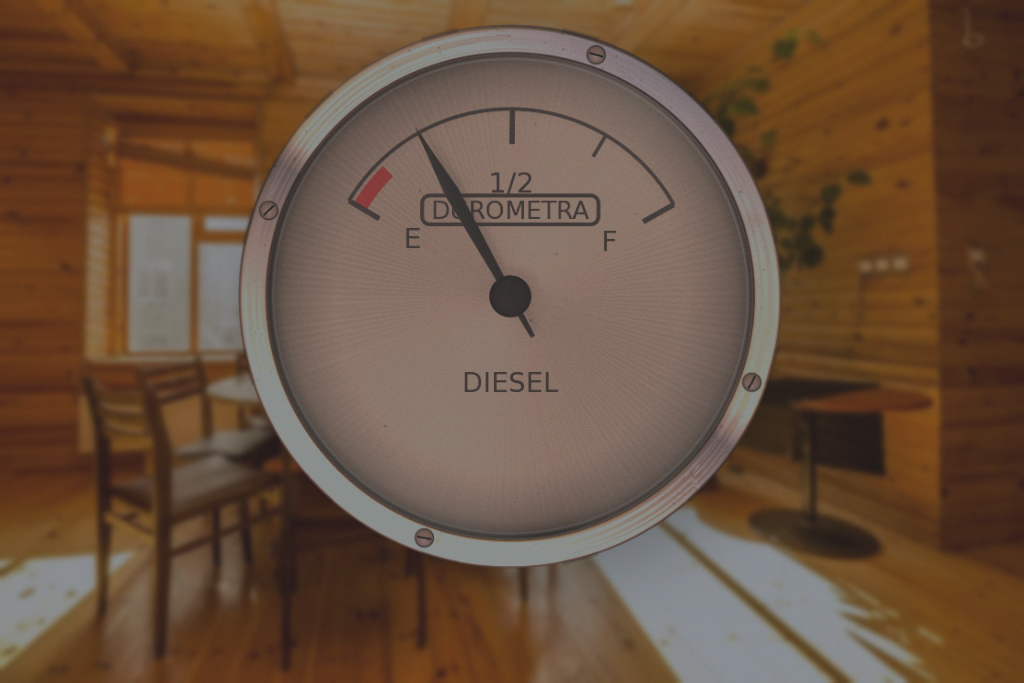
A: 0.25
